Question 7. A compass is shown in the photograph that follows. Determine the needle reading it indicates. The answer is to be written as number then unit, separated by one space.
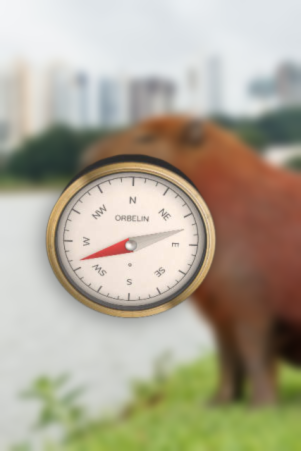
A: 250 °
